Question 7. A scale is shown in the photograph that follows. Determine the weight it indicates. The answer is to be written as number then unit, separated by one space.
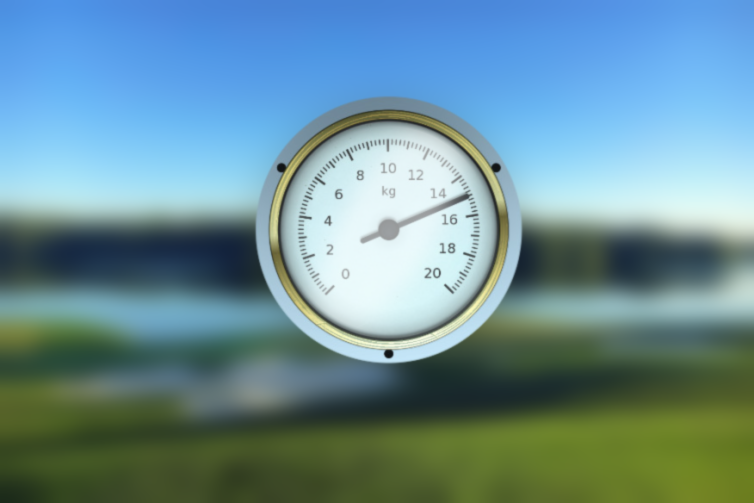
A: 15 kg
